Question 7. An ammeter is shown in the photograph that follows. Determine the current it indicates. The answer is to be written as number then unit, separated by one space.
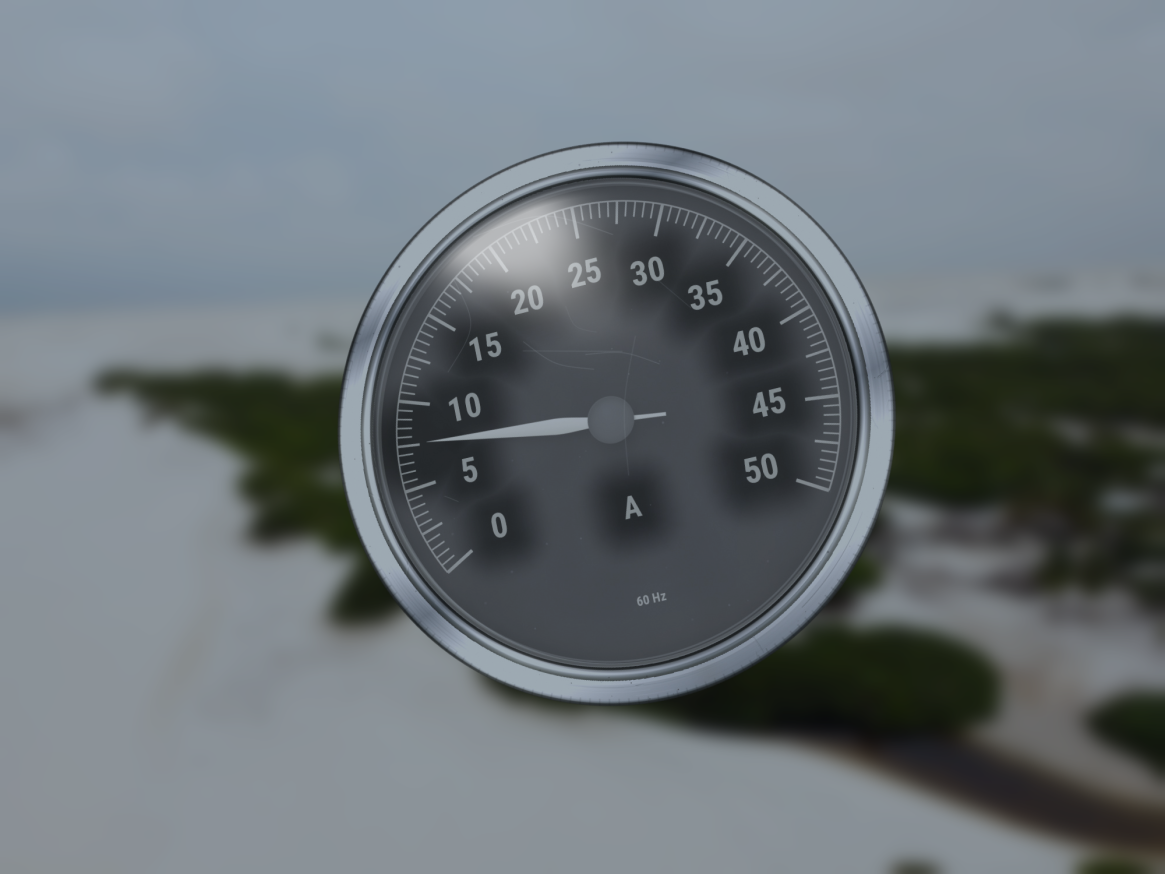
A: 7.5 A
